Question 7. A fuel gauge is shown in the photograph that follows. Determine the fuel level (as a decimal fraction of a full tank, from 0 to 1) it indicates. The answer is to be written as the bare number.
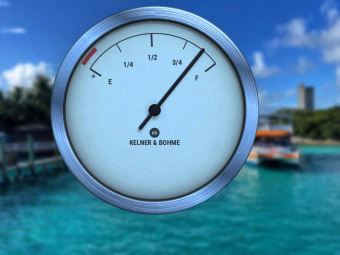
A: 0.875
